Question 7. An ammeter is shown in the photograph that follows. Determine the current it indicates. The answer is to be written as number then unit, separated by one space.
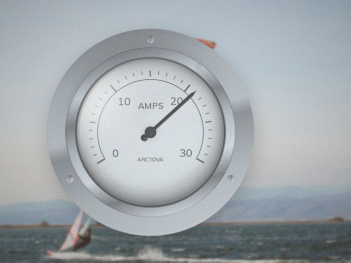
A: 21 A
